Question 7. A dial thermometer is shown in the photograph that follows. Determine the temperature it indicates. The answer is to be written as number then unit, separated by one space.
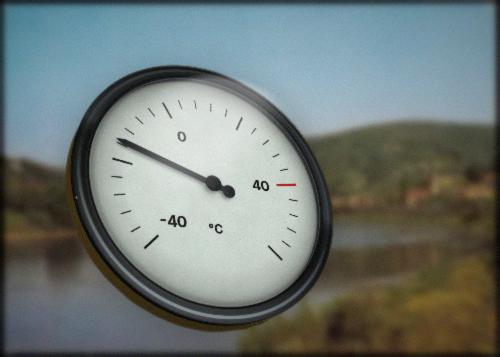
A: -16 °C
